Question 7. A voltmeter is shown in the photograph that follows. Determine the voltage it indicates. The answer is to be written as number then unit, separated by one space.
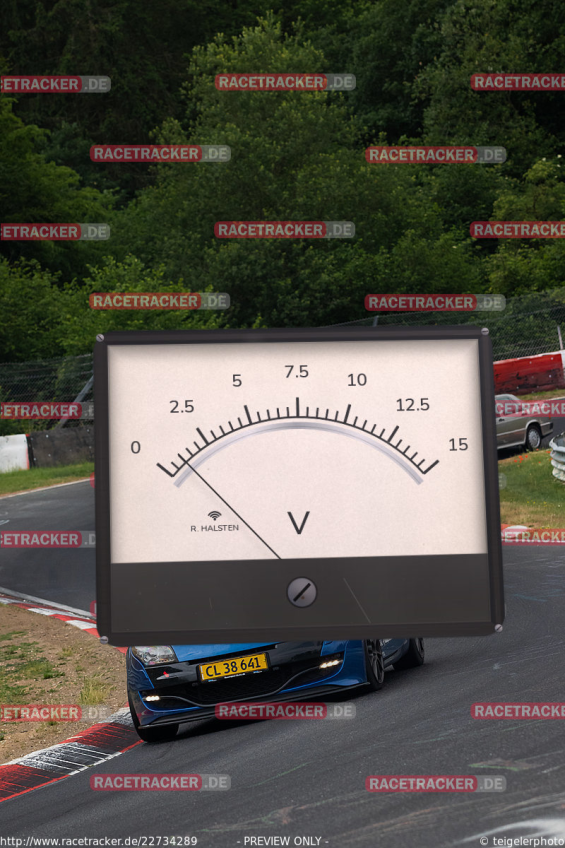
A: 1 V
